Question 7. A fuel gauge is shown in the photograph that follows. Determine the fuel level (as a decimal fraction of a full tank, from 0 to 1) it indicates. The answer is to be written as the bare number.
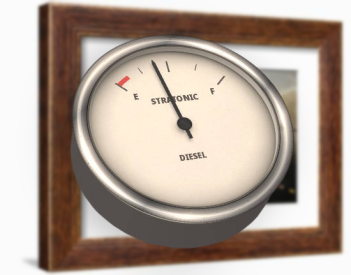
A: 0.375
